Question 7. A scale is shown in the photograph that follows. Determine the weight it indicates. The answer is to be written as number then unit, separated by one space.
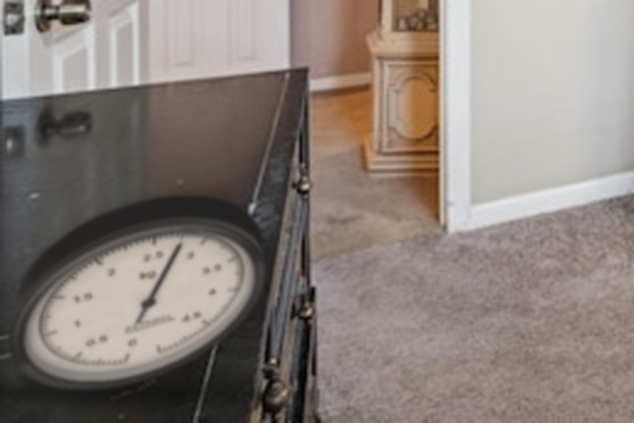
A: 2.75 kg
